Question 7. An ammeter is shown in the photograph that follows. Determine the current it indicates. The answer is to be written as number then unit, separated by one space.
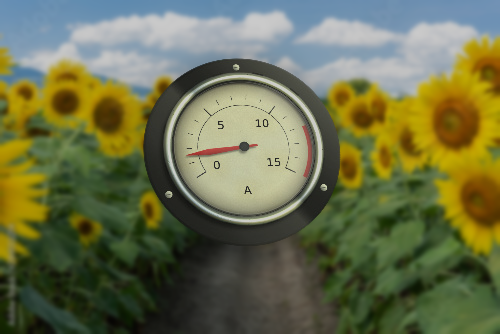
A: 1.5 A
